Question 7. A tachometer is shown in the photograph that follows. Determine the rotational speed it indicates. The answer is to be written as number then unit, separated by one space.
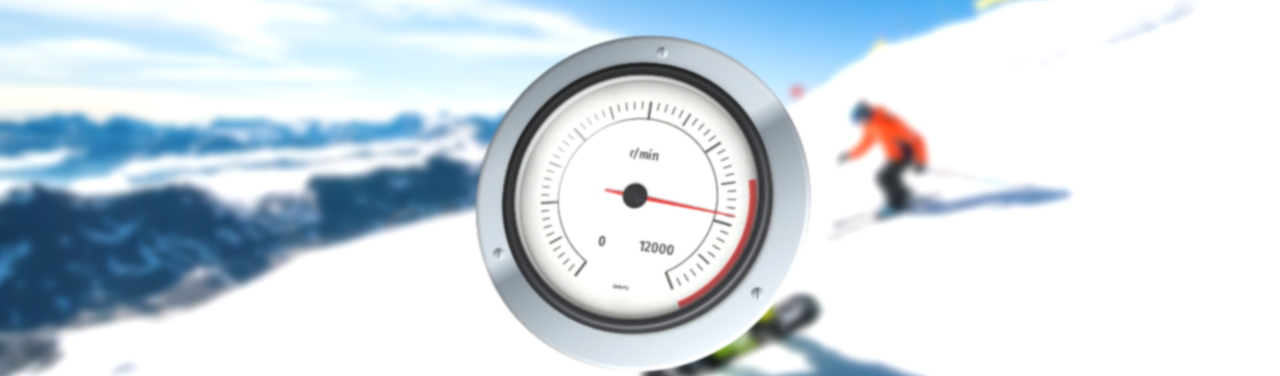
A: 9800 rpm
